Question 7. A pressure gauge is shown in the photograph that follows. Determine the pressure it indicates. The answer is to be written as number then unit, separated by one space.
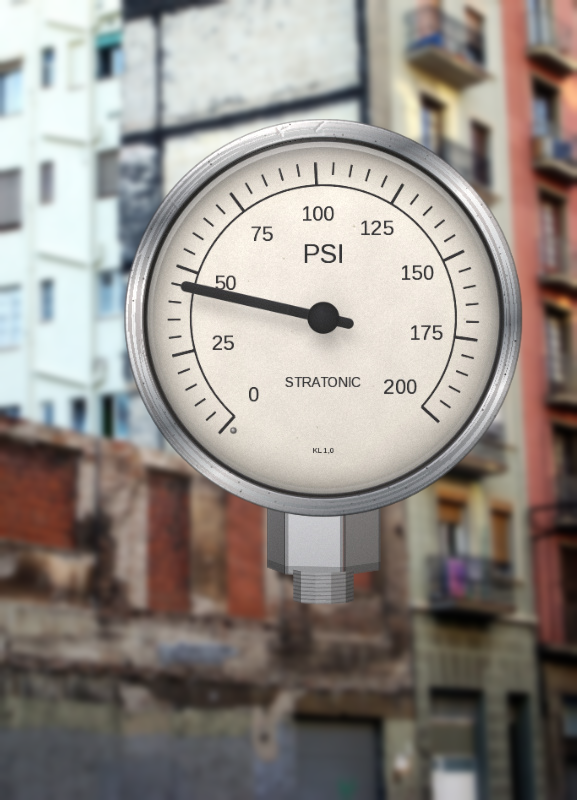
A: 45 psi
